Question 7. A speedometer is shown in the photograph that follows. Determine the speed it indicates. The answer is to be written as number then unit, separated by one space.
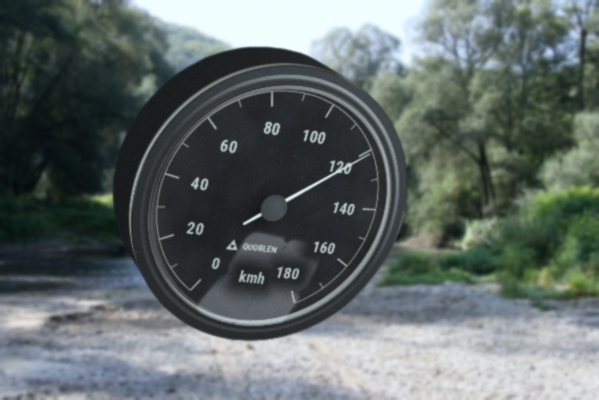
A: 120 km/h
